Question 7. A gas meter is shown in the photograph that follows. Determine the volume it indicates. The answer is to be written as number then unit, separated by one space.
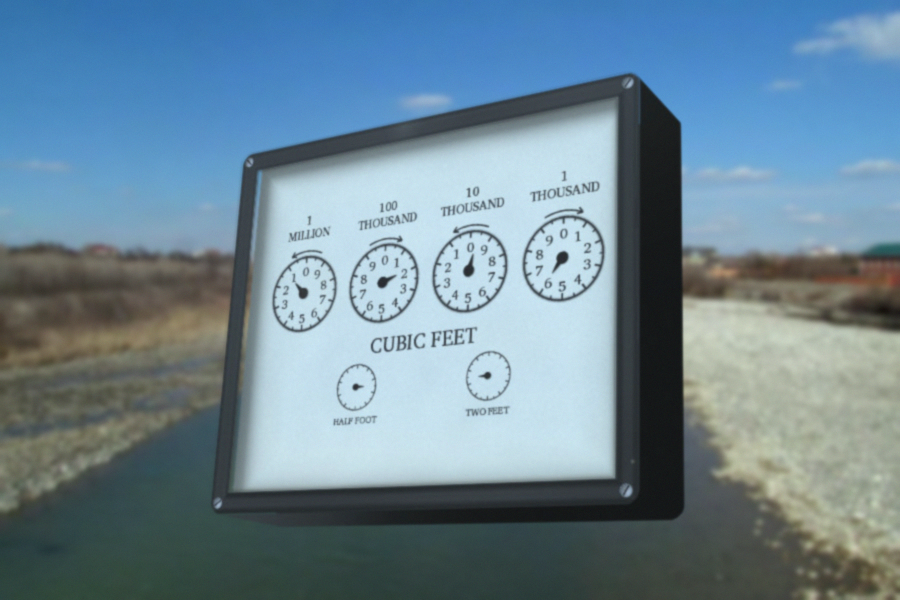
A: 119600 ft³
